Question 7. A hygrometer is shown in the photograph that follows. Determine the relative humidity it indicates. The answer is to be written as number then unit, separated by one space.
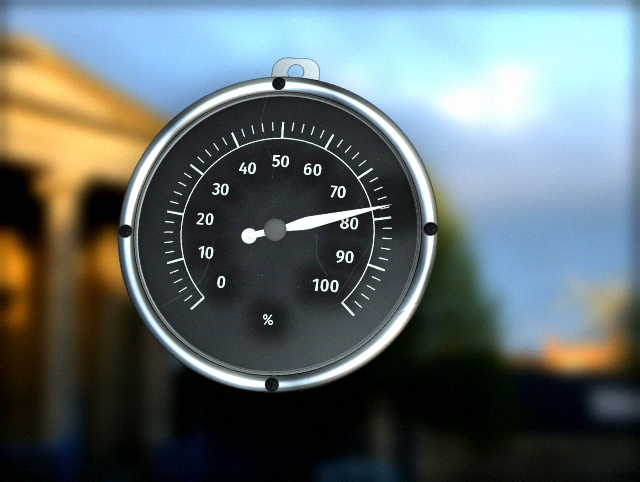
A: 78 %
